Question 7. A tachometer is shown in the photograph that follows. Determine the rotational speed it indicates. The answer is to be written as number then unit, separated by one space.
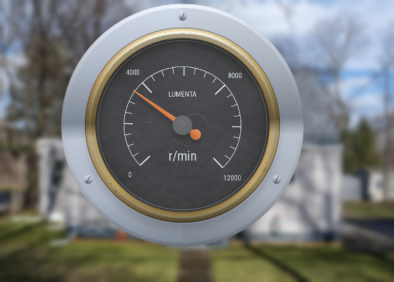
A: 3500 rpm
